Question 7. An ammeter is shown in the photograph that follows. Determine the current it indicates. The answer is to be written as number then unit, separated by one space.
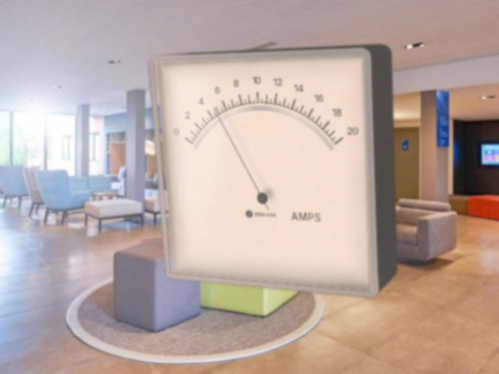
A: 5 A
